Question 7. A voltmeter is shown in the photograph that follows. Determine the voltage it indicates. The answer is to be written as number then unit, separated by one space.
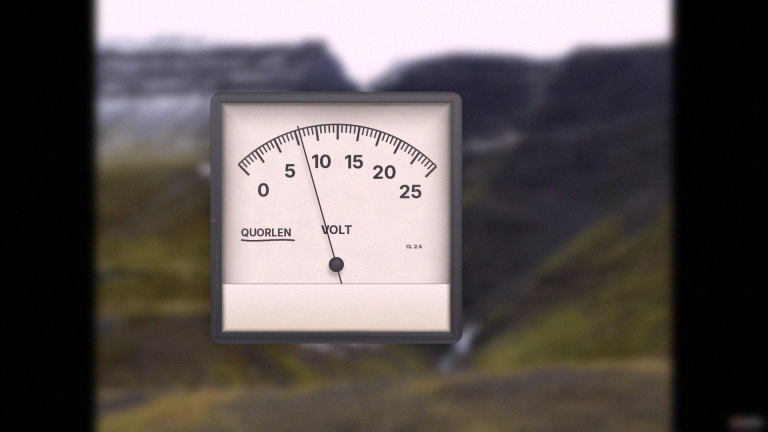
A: 8 V
